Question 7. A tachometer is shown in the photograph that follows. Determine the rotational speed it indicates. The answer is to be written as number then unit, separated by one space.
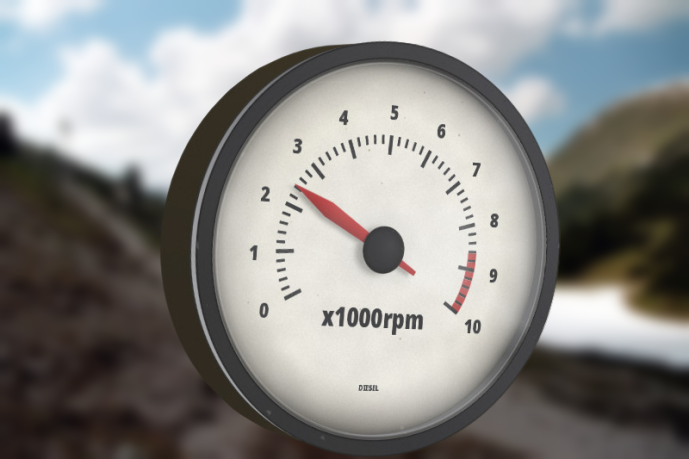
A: 2400 rpm
